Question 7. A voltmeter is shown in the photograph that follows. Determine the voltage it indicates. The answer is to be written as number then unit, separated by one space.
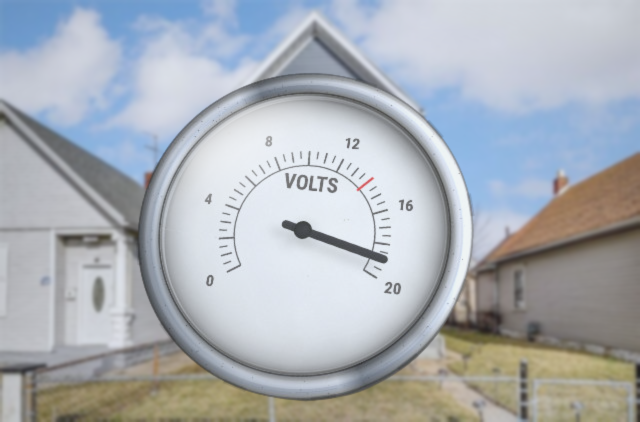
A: 19 V
